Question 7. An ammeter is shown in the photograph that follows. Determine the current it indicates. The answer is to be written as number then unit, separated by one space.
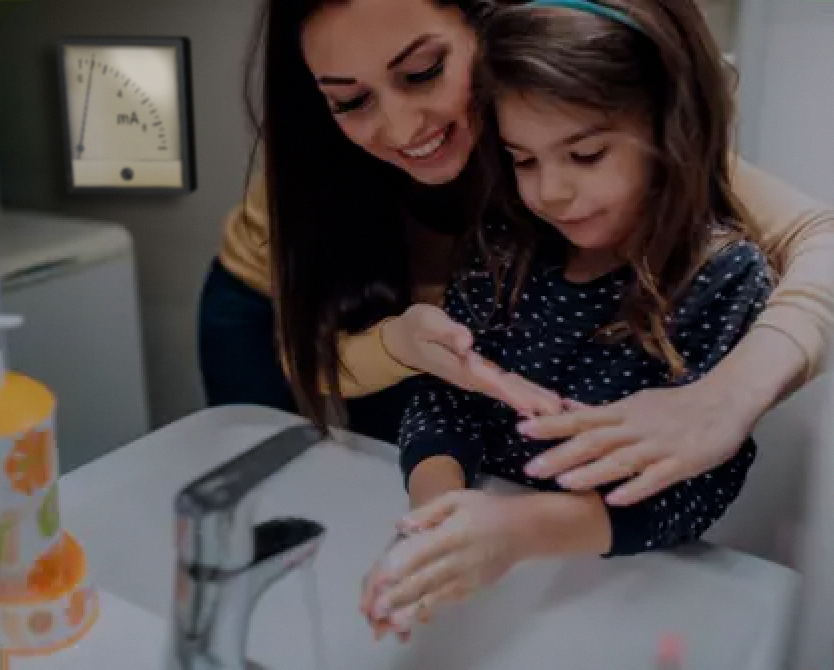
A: 1 mA
